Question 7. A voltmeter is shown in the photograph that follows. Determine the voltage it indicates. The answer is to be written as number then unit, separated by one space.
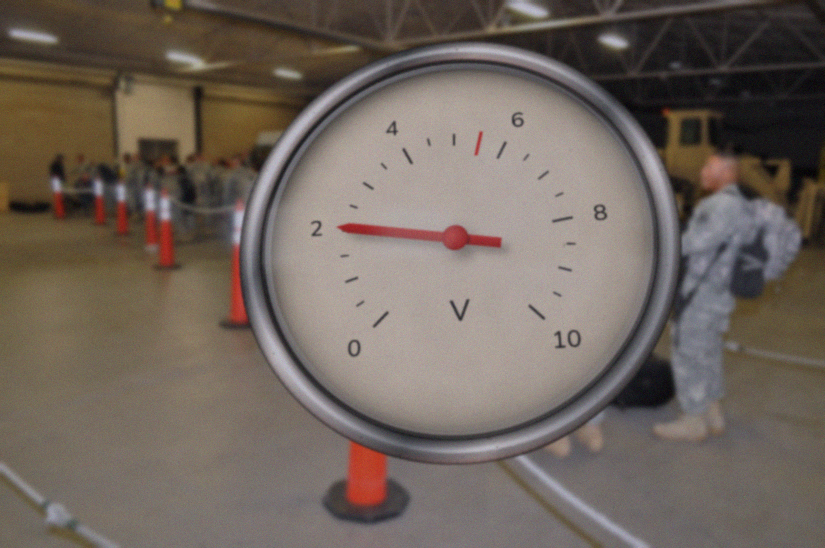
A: 2 V
